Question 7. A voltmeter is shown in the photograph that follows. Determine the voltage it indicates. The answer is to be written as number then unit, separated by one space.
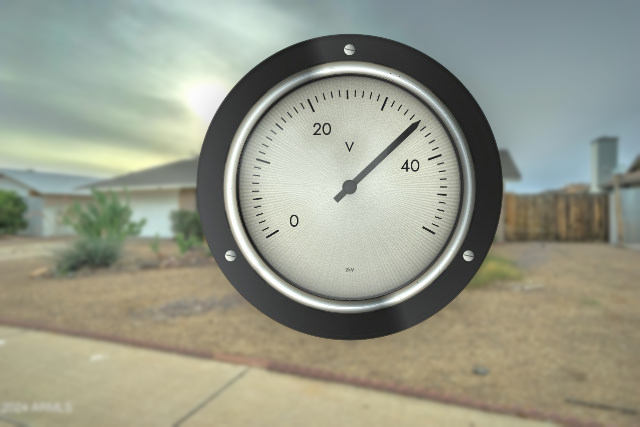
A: 35 V
